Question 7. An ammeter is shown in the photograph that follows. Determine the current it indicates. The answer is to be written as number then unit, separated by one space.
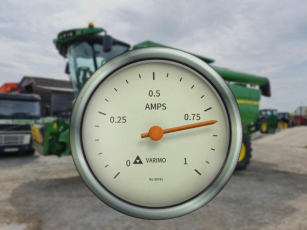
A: 0.8 A
